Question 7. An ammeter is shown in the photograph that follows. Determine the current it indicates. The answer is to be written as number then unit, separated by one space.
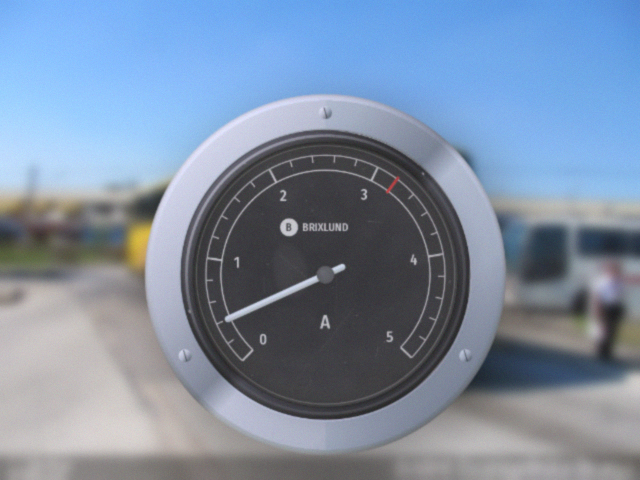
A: 0.4 A
